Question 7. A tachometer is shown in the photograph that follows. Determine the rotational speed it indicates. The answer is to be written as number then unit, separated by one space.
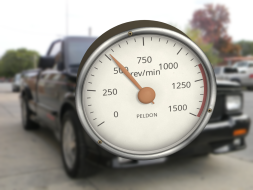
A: 525 rpm
